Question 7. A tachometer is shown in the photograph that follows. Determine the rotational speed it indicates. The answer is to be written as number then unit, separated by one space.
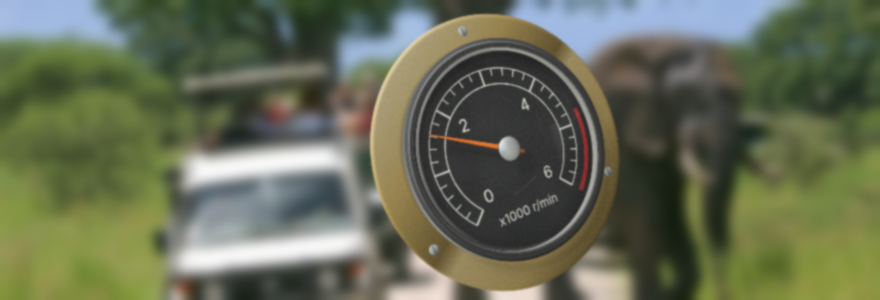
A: 1600 rpm
